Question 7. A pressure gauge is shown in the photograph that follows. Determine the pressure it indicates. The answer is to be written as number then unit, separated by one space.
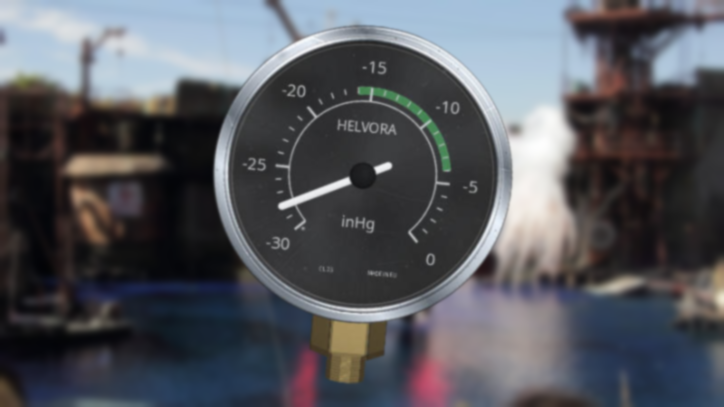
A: -28 inHg
